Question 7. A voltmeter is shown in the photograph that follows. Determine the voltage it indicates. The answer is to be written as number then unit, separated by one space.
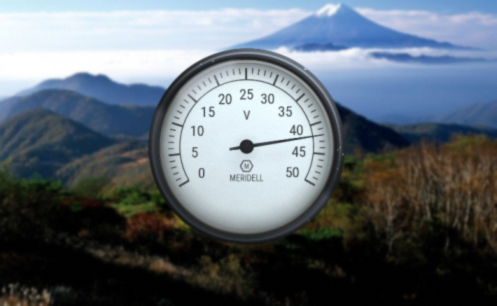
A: 42 V
